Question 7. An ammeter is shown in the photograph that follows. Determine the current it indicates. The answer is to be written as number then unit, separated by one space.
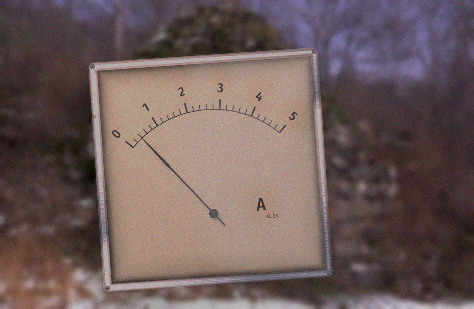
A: 0.4 A
